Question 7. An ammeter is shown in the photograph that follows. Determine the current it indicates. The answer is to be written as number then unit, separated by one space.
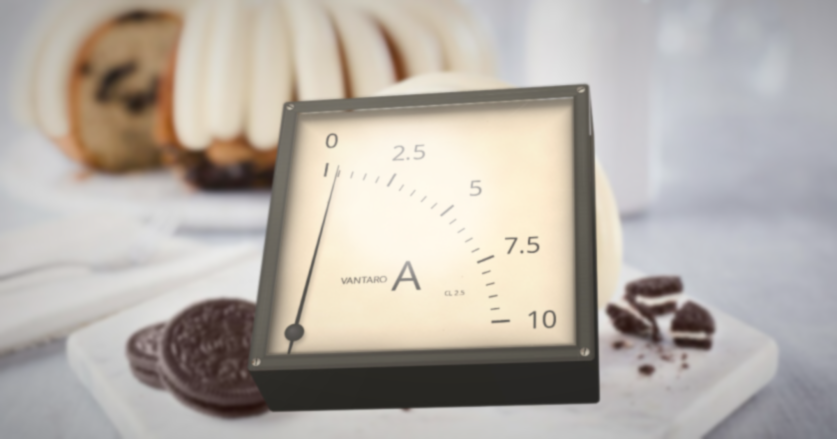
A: 0.5 A
